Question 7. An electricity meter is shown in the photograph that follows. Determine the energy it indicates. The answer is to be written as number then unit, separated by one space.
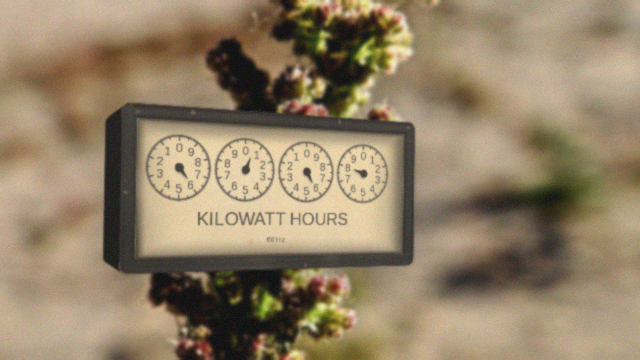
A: 6058 kWh
